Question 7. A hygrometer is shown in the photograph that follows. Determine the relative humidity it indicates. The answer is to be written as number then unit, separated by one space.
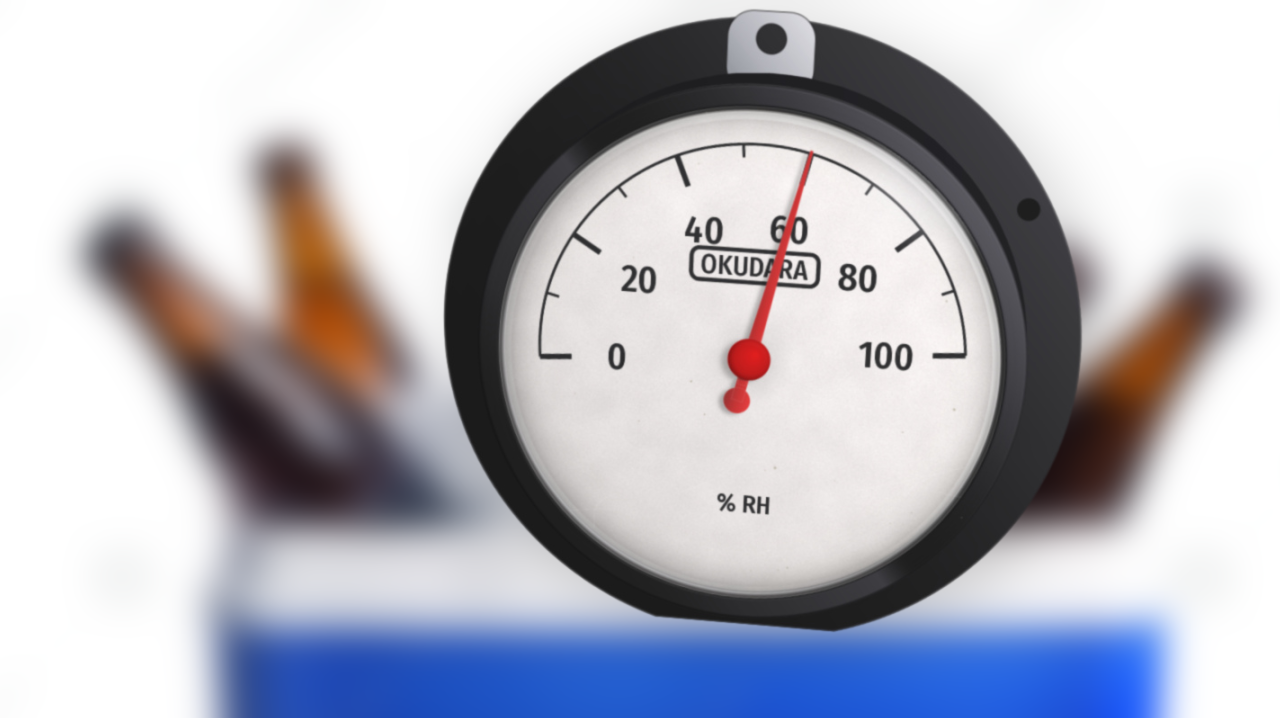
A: 60 %
